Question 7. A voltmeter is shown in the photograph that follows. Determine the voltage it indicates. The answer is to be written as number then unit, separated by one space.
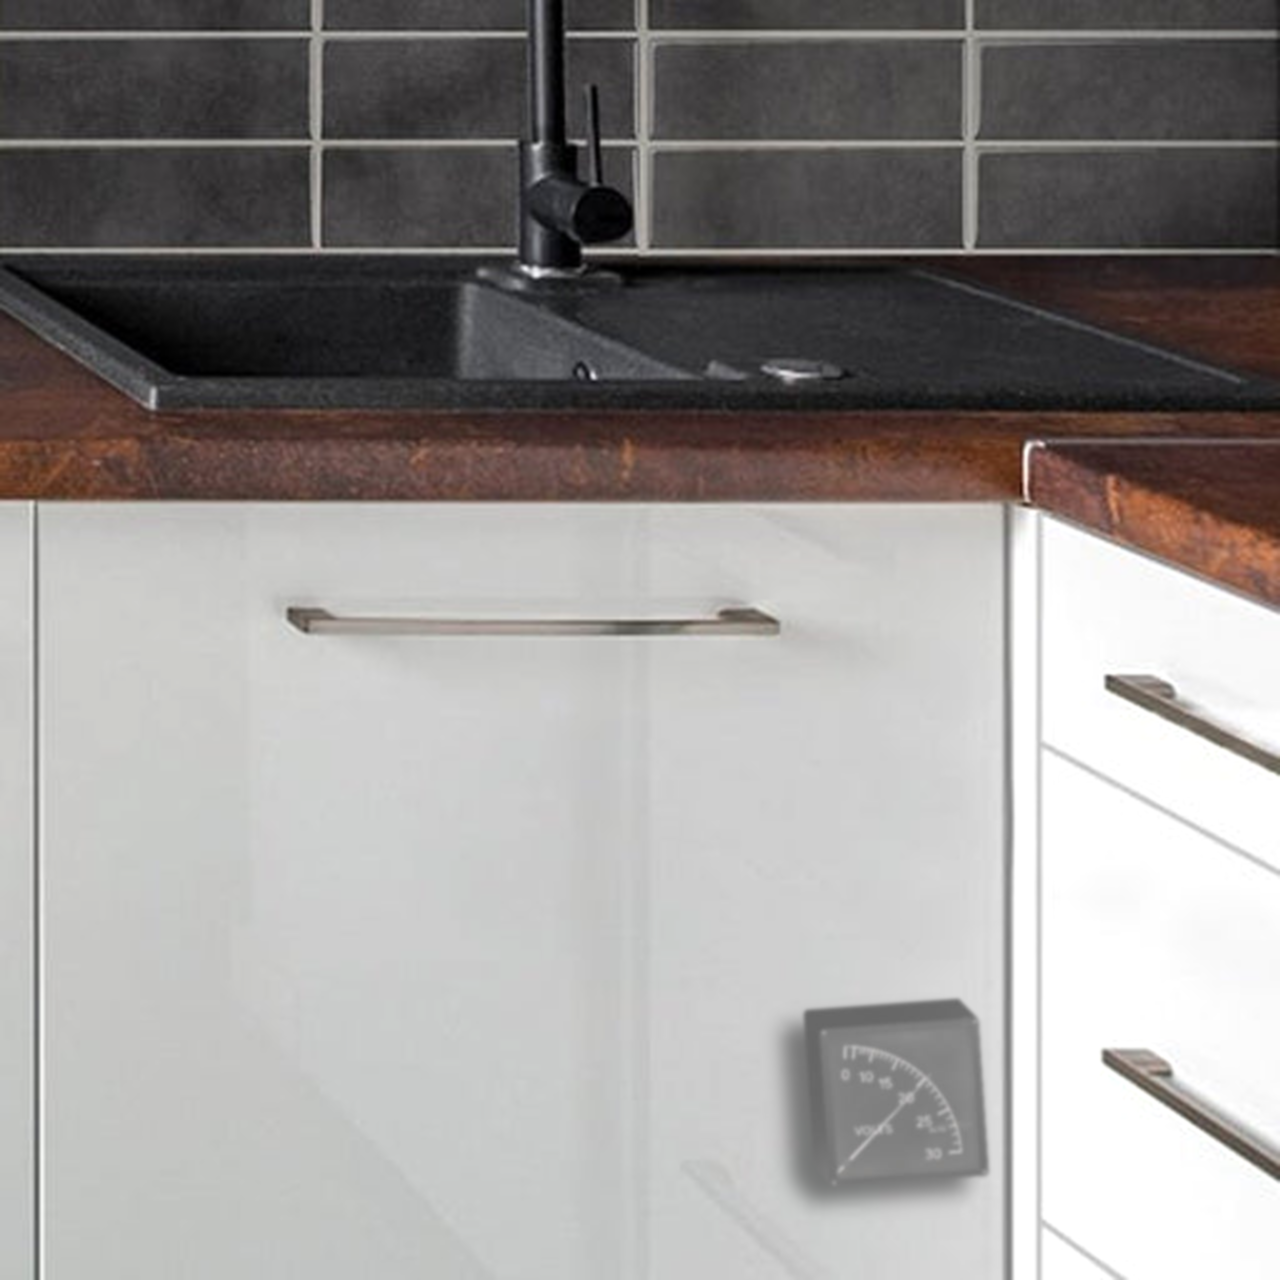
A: 20 V
